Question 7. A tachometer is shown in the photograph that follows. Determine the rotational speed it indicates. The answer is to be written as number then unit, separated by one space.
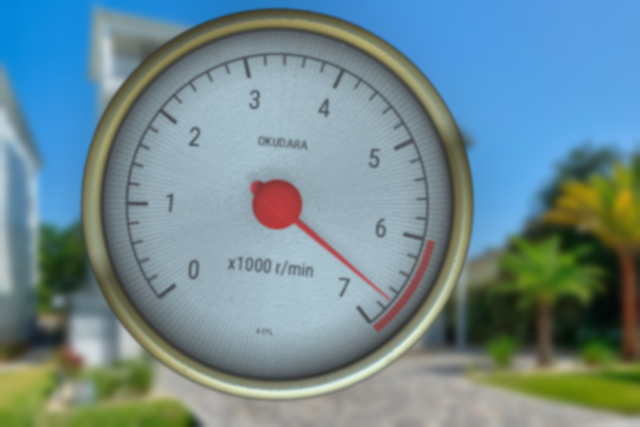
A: 6700 rpm
